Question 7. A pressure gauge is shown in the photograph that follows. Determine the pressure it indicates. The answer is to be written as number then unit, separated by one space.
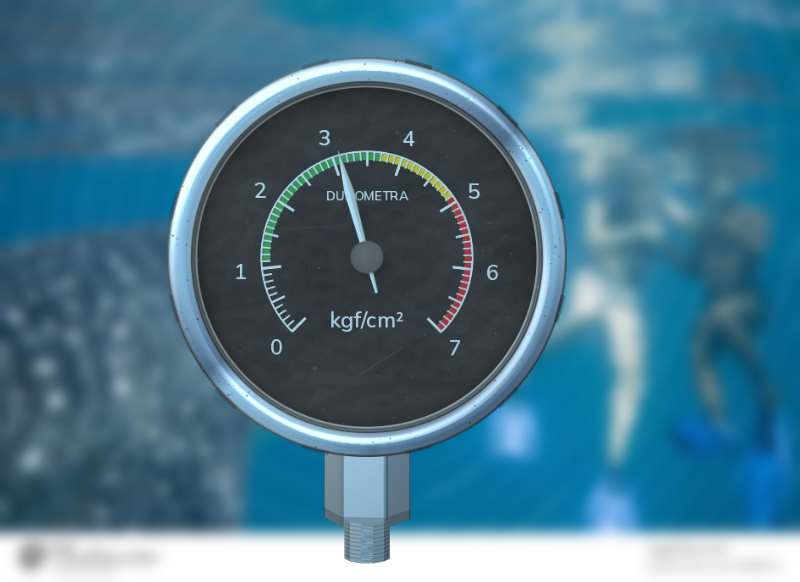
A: 3.1 kg/cm²
